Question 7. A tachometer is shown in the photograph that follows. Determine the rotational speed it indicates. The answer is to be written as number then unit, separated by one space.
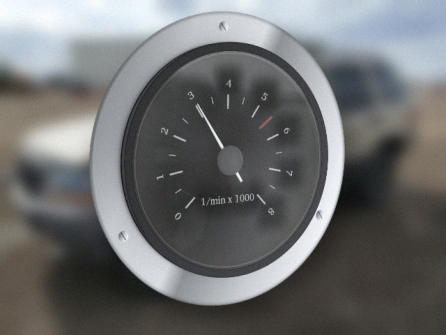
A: 3000 rpm
